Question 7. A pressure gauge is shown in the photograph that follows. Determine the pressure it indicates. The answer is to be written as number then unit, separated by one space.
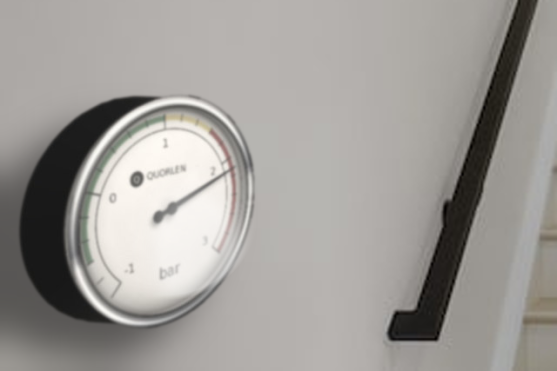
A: 2.1 bar
